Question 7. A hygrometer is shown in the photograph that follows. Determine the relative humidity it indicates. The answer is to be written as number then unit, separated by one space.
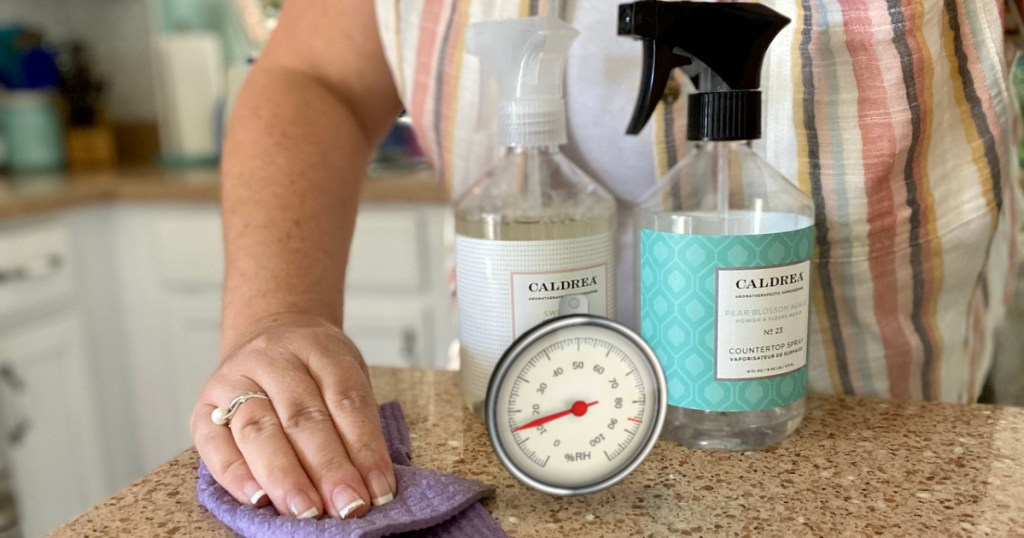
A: 15 %
